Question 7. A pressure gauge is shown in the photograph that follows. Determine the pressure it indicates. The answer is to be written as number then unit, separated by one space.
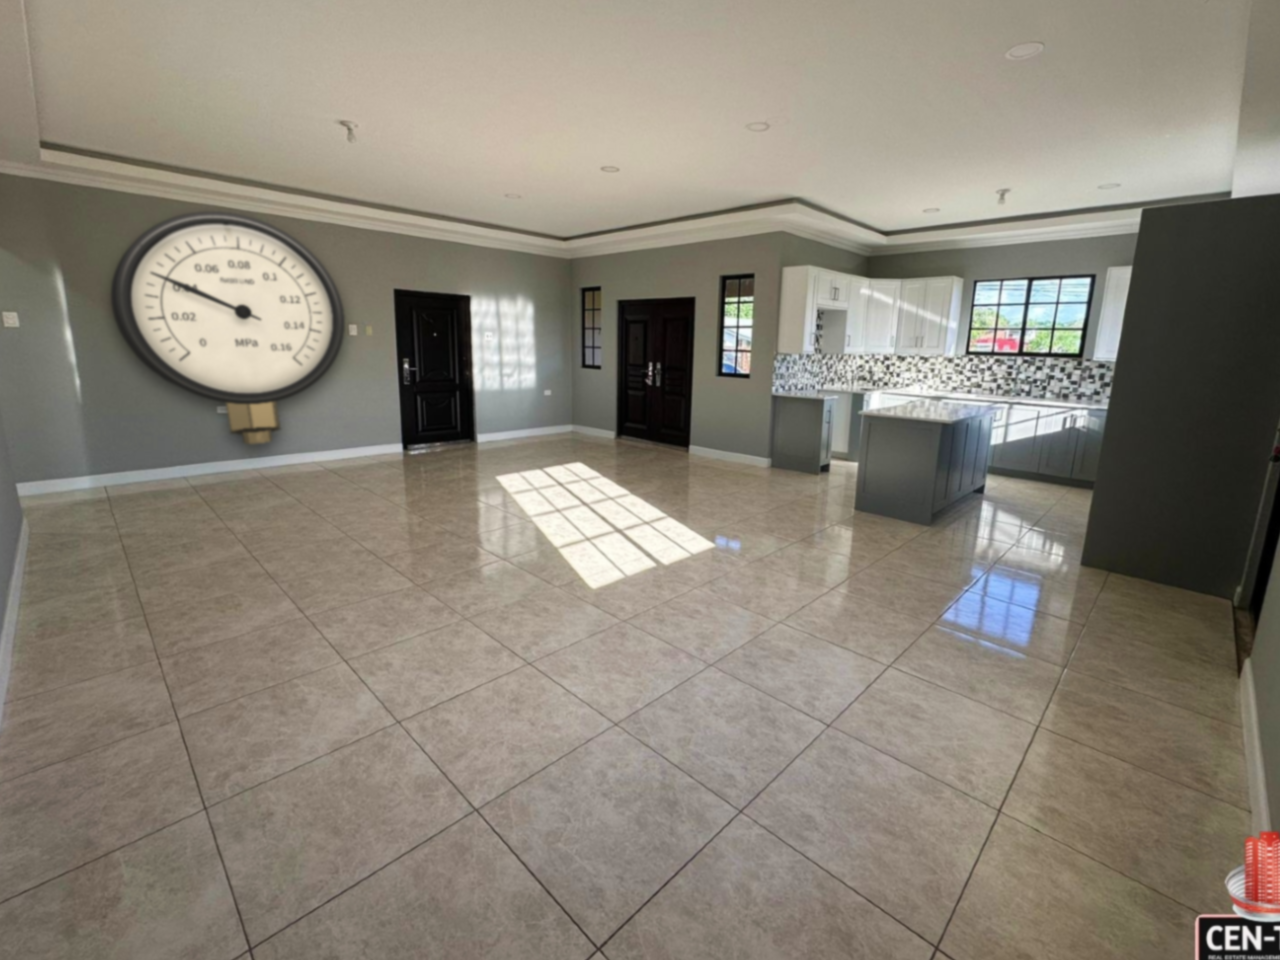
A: 0.04 MPa
